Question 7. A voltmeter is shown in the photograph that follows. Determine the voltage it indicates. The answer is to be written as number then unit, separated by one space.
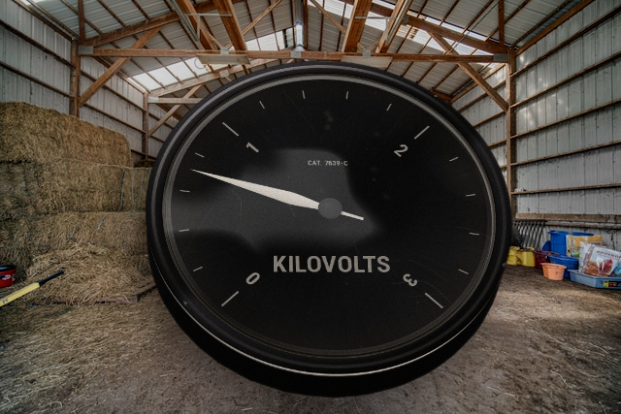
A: 0.7 kV
